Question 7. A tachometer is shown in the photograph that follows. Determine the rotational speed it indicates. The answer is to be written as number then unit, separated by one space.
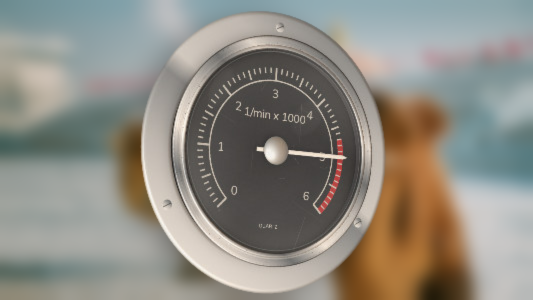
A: 5000 rpm
